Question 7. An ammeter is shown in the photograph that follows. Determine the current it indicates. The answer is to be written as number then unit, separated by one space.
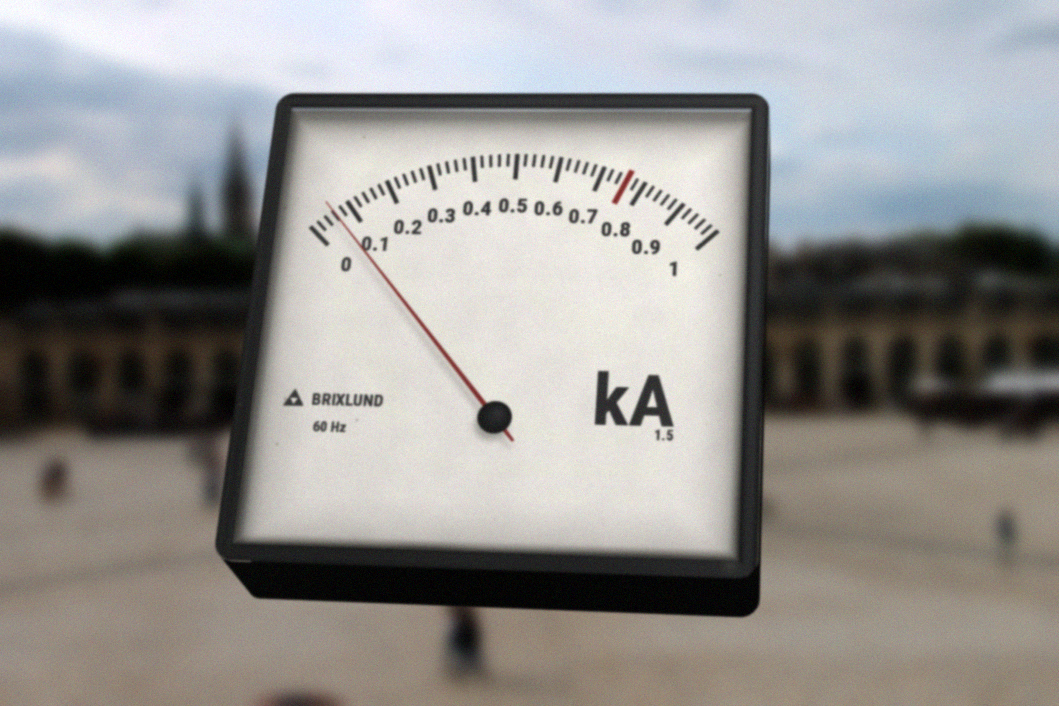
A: 0.06 kA
